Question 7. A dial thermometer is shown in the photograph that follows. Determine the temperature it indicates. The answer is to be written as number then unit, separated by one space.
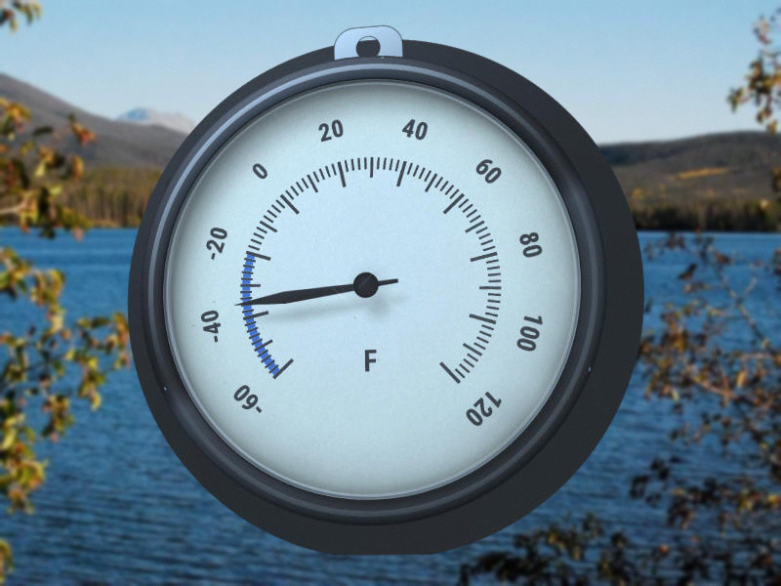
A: -36 °F
